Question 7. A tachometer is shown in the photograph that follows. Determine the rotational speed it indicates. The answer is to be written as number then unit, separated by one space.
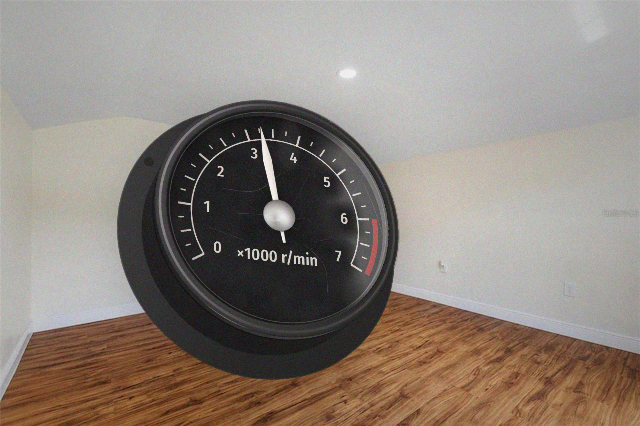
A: 3250 rpm
